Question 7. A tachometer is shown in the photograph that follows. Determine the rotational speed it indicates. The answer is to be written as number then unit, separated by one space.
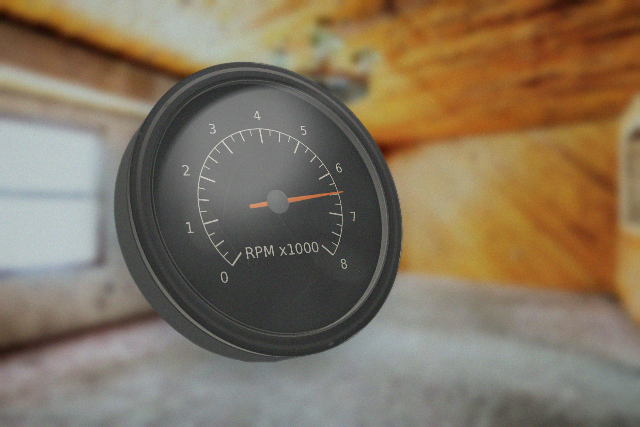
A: 6500 rpm
